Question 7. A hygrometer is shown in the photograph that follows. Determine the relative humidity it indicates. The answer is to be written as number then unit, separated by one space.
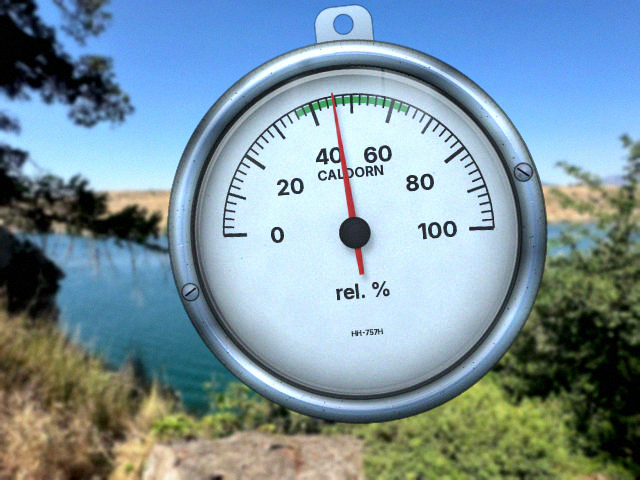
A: 46 %
